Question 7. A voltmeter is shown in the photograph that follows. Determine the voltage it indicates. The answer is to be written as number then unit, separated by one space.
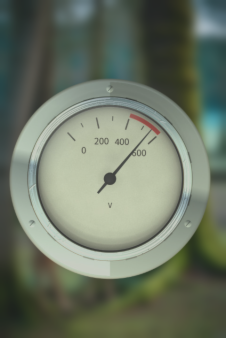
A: 550 V
